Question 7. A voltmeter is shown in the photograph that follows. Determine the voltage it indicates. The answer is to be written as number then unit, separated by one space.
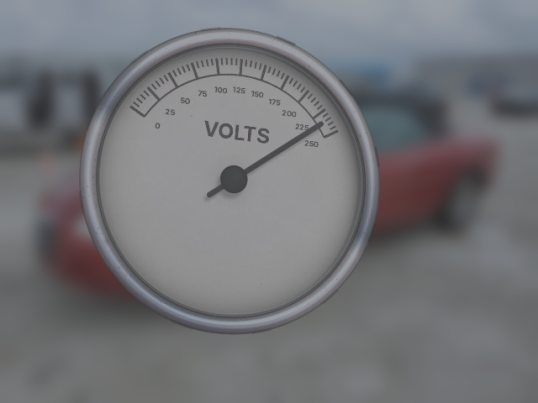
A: 235 V
